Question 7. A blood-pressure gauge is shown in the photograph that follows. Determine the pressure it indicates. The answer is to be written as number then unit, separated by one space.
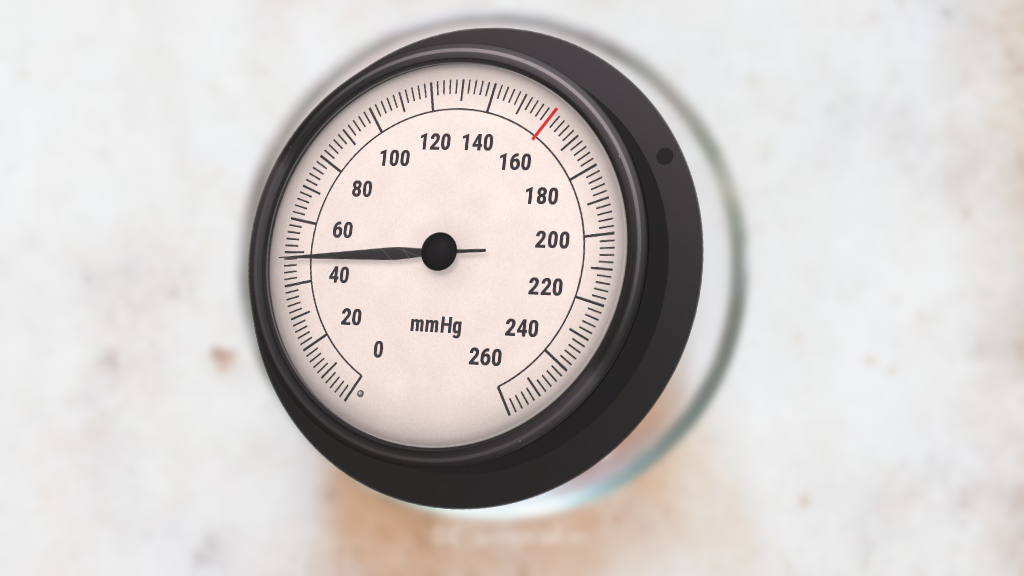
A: 48 mmHg
